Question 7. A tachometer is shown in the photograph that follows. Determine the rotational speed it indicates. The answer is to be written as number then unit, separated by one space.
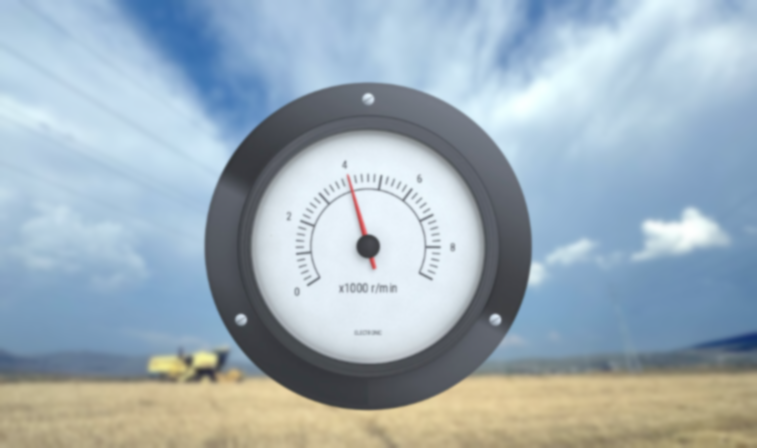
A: 4000 rpm
